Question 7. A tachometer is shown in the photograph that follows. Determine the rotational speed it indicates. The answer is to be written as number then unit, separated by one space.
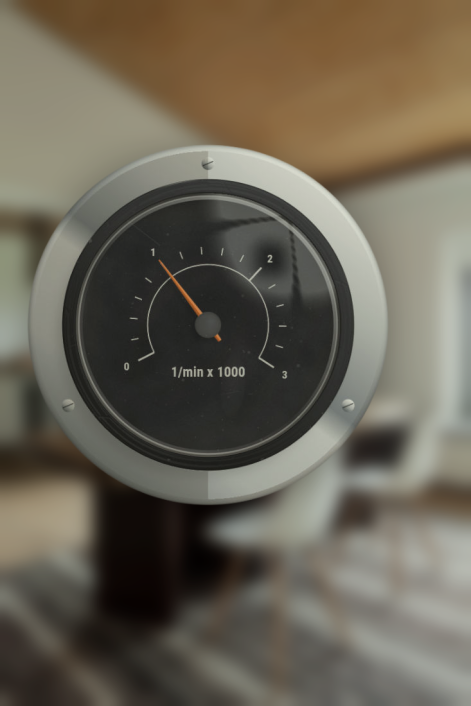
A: 1000 rpm
